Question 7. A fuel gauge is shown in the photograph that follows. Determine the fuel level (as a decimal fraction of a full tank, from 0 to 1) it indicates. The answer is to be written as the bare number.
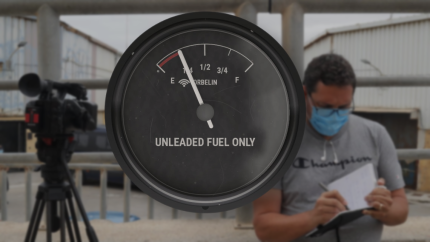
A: 0.25
